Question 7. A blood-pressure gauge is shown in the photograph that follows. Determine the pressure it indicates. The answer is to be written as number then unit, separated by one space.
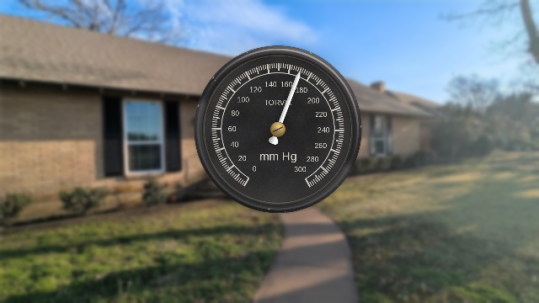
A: 170 mmHg
